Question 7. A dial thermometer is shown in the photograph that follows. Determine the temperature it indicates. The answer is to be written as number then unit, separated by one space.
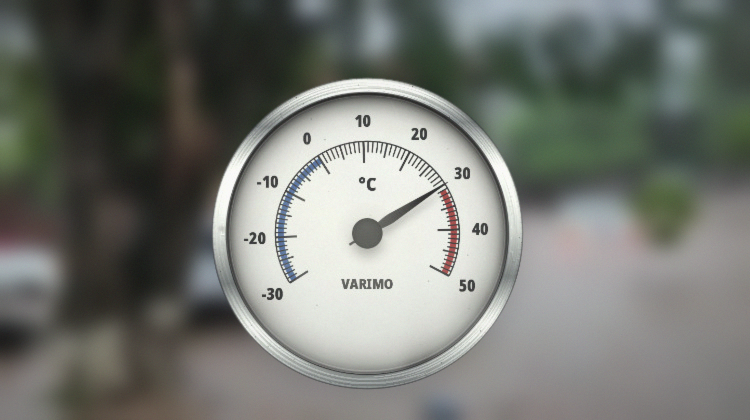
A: 30 °C
